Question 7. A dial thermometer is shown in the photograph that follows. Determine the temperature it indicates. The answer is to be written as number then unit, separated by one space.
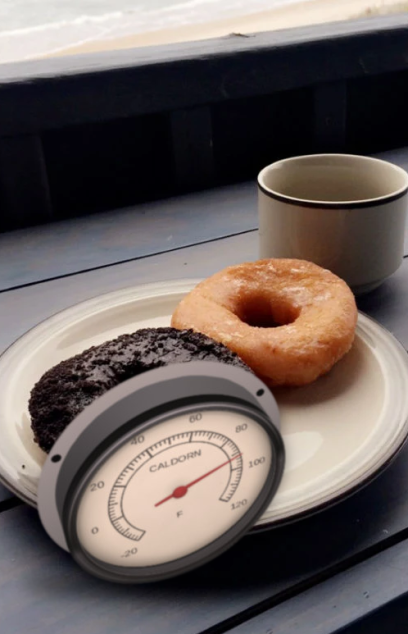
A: 90 °F
